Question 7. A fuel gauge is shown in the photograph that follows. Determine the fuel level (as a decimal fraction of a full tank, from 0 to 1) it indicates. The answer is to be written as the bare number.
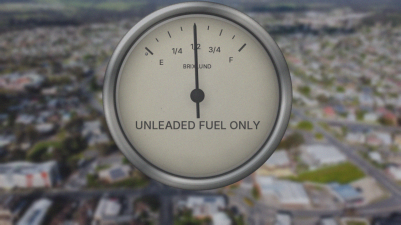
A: 0.5
